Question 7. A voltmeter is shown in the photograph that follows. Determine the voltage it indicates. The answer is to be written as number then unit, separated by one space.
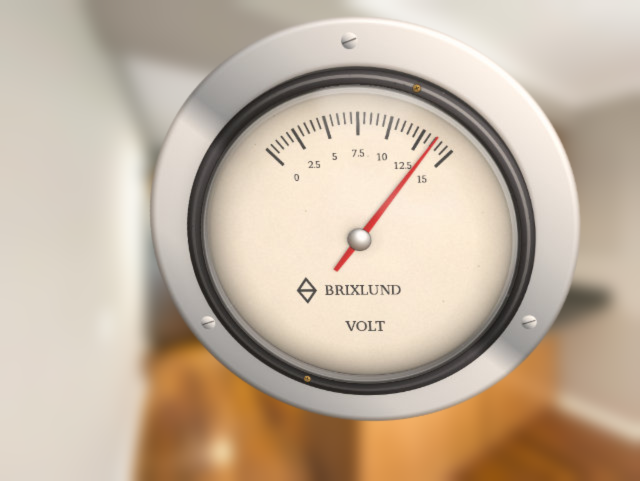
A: 13.5 V
